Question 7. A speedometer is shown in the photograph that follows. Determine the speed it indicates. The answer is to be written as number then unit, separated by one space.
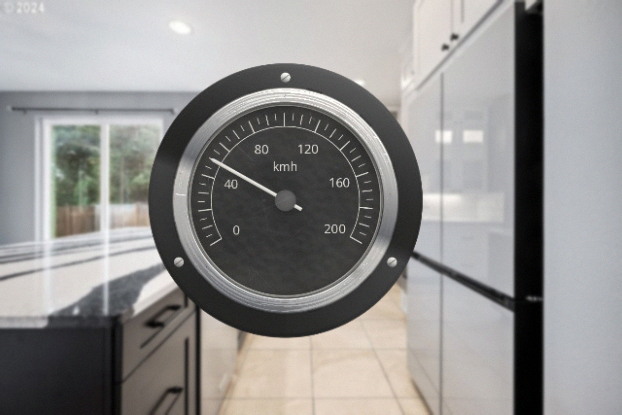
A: 50 km/h
